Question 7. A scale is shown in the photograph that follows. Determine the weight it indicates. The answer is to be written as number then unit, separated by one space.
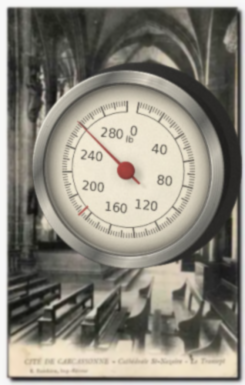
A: 260 lb
